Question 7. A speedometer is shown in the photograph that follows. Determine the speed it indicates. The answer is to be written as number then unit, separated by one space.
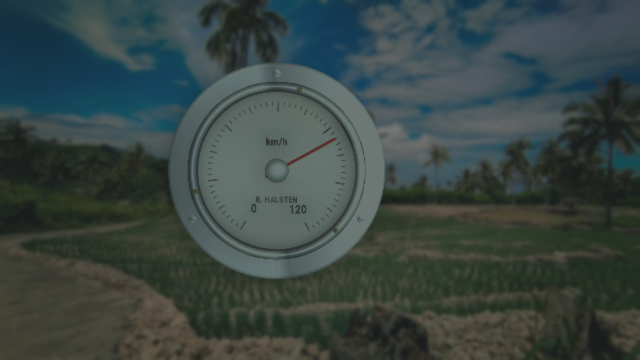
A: 84 km/h
